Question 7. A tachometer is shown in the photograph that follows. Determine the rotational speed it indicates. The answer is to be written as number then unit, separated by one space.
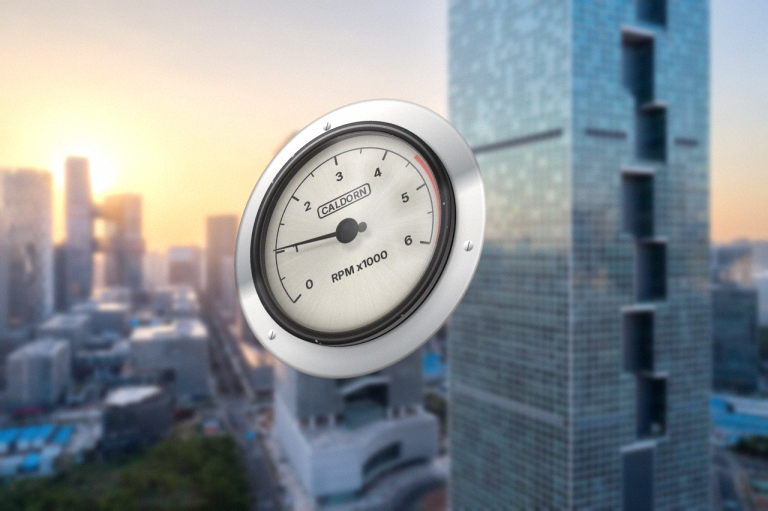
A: 1000 rpm
